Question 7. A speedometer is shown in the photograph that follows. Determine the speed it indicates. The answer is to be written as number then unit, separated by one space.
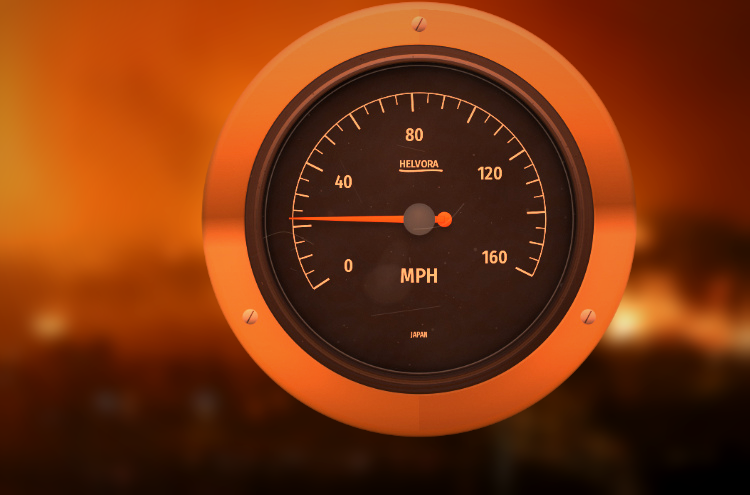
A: 22.5 mph
